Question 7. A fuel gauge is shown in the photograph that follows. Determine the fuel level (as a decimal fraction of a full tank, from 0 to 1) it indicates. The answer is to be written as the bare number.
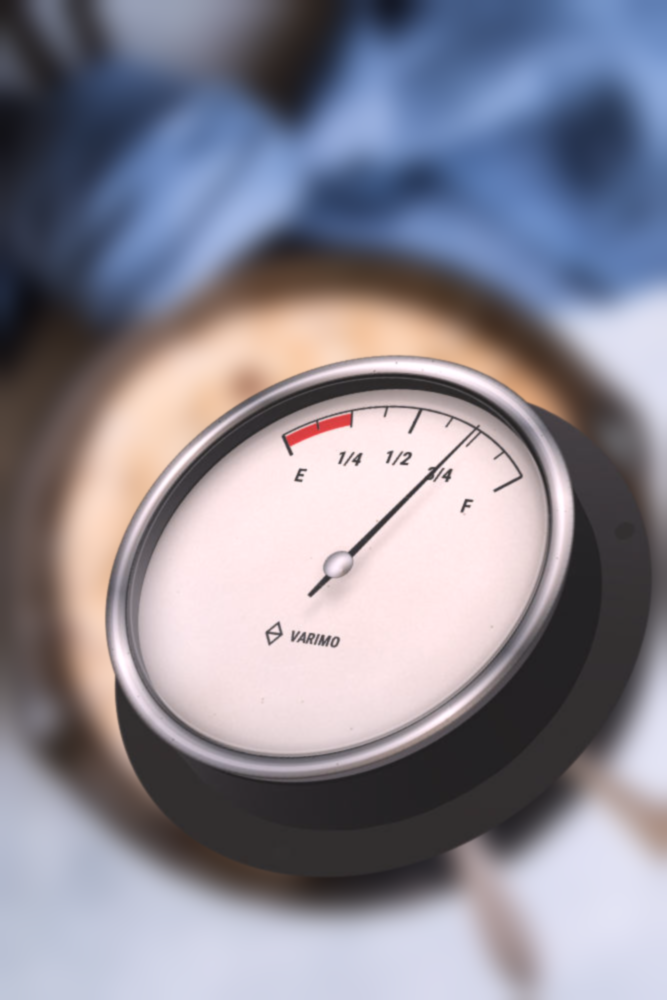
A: 0.75
